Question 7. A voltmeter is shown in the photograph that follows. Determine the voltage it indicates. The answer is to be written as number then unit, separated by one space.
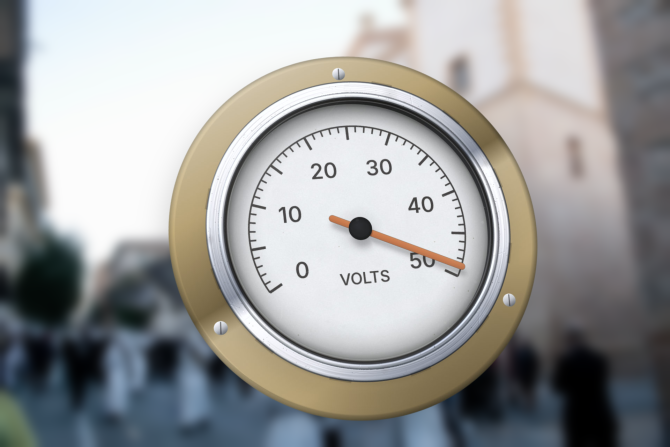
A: 49 V
